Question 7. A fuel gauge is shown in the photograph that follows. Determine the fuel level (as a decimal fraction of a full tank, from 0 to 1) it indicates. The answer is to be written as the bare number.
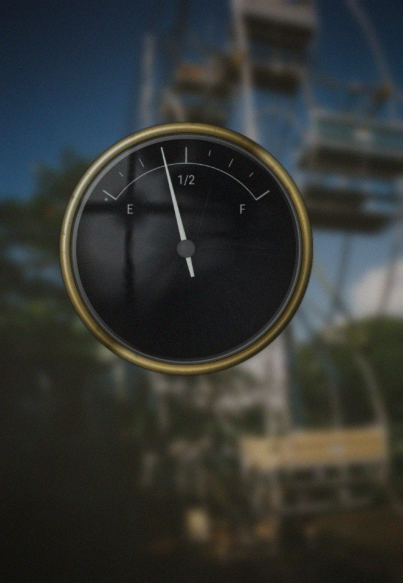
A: 0.375
